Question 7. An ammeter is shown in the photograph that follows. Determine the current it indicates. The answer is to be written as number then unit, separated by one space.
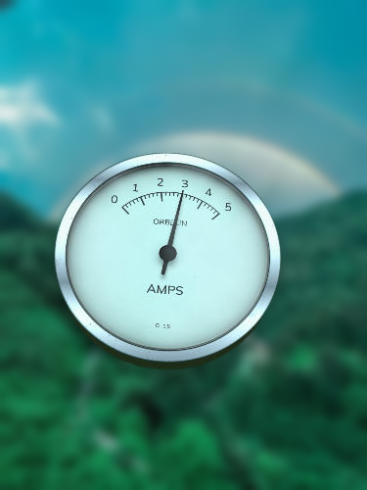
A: 3 A
